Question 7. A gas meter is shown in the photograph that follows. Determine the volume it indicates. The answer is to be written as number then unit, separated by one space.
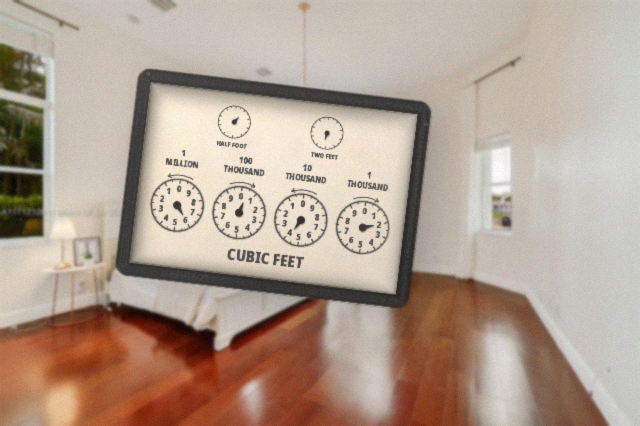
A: 604200 ft³
